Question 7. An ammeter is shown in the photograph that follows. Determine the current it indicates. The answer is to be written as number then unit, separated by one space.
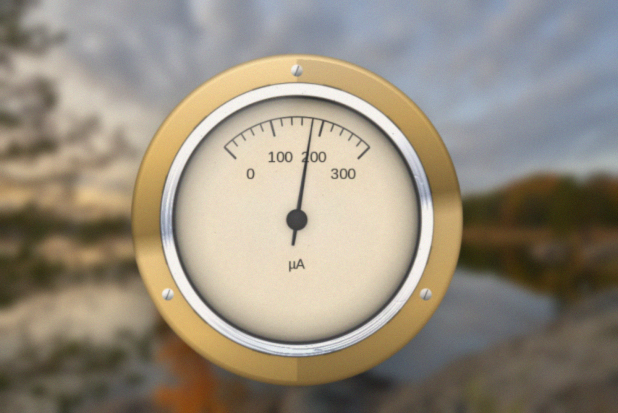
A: 180 µA
